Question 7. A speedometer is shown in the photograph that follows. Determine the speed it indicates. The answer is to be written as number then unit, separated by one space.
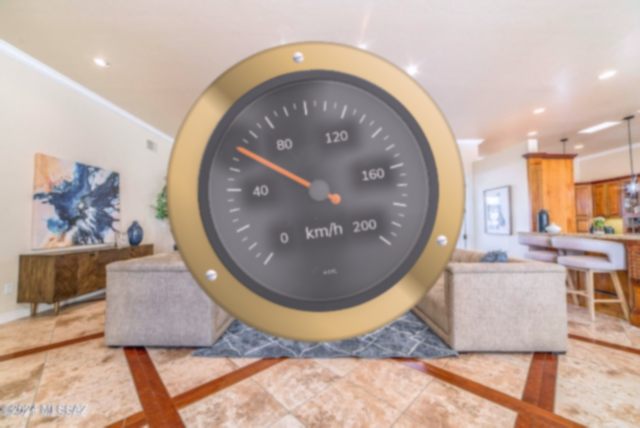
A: 60 km/h
